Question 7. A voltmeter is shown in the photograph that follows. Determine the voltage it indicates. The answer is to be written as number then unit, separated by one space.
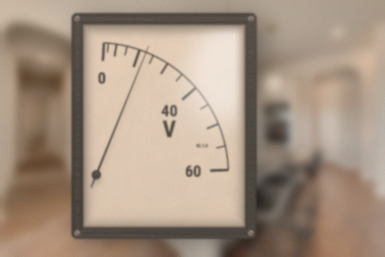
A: 22.5 V
